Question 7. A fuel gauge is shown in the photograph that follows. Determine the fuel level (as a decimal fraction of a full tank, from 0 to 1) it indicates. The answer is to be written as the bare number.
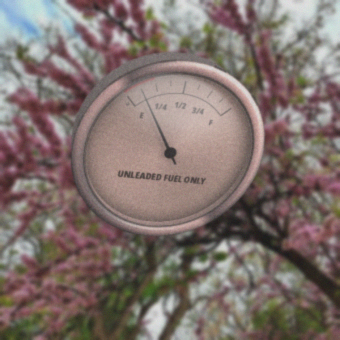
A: 0.125
